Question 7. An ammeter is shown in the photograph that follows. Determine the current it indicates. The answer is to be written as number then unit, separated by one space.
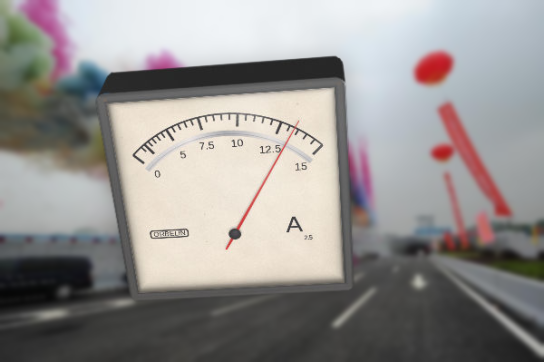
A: 13.25 A
